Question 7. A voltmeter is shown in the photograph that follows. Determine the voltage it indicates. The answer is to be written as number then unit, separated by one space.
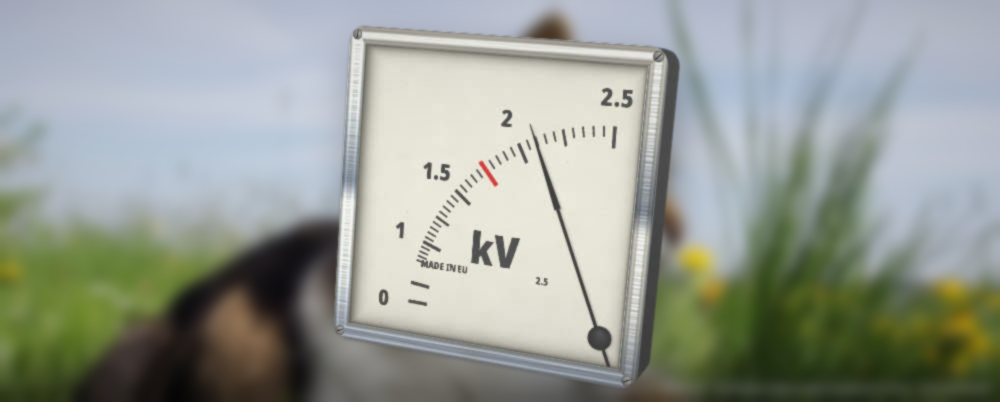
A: 2.1 kV
